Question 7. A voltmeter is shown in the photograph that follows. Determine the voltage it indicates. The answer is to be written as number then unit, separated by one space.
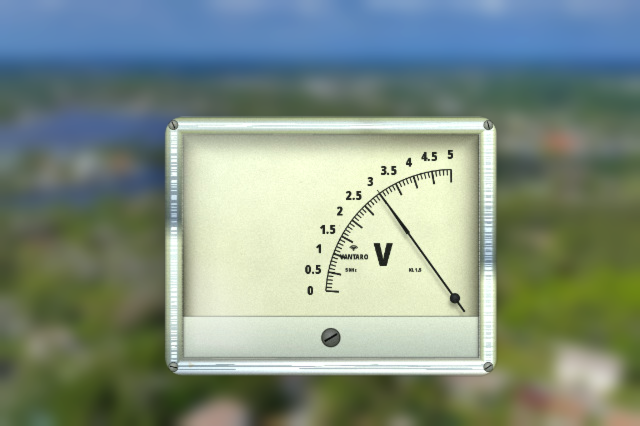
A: 3 V
